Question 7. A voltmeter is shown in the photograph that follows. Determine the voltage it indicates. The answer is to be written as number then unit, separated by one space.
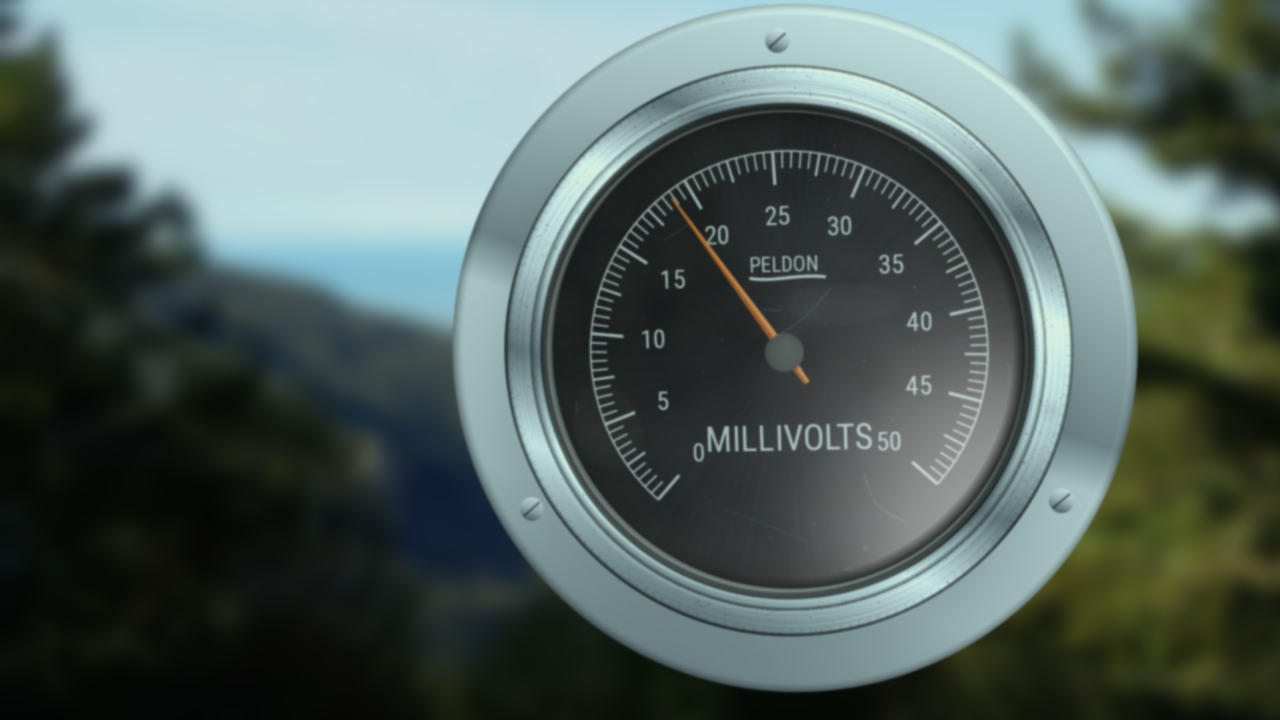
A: 19 mV
